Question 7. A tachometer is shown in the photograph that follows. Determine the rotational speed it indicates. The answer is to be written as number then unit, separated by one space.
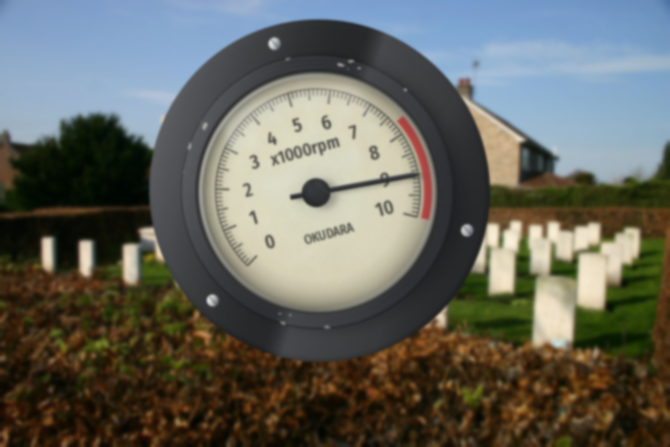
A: 9000 rpm
